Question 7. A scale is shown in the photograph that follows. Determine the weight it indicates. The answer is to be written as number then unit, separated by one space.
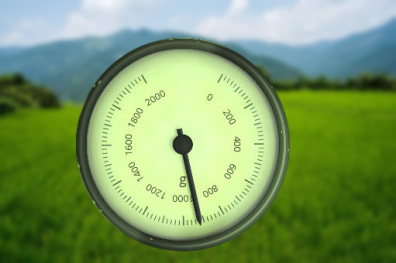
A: 920 g
